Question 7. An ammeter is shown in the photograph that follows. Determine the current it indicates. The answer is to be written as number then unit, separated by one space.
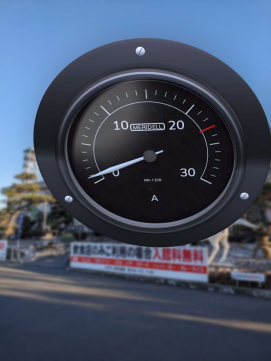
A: 1 A
